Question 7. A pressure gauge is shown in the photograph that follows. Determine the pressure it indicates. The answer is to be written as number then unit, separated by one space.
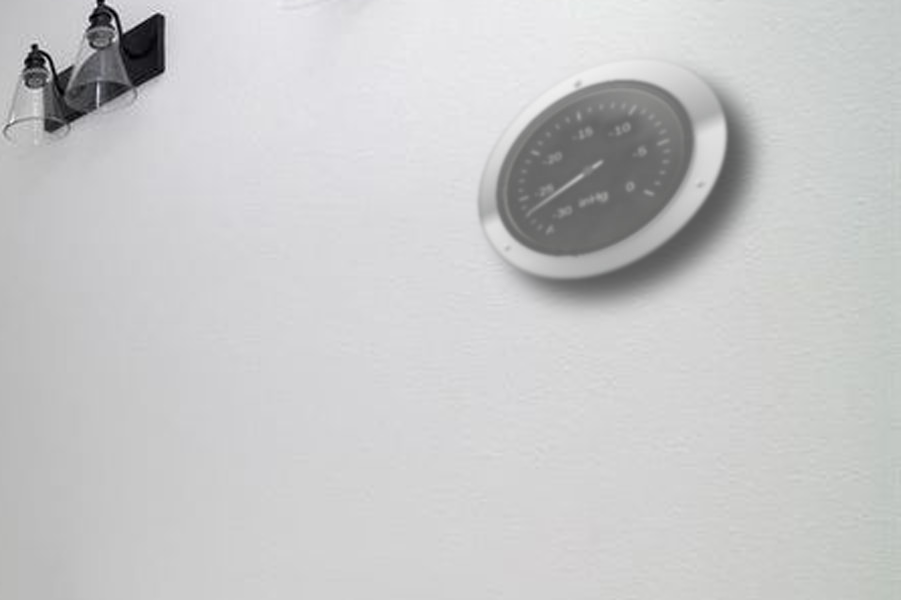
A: -27 inHg
